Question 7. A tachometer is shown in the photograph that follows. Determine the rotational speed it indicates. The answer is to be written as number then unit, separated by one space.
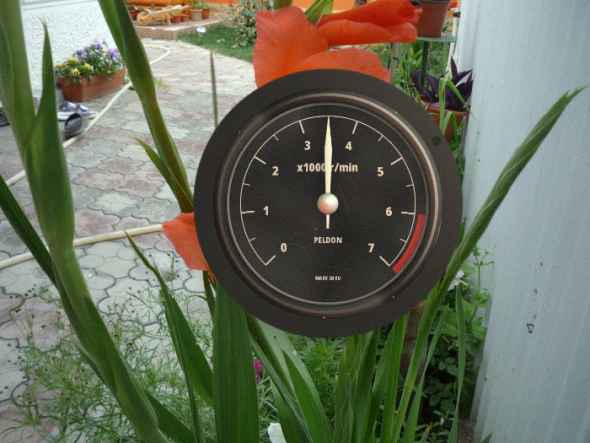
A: 3500 rpm
